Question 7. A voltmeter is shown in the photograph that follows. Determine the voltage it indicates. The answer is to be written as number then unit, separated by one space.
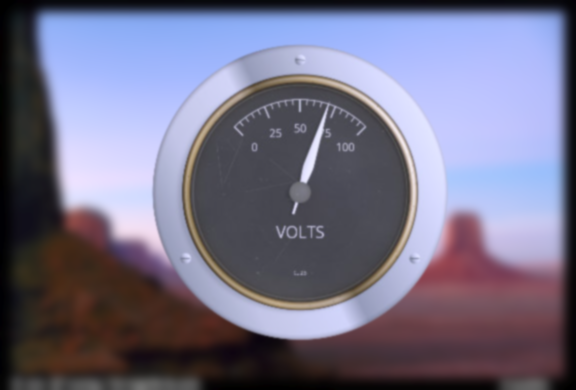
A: 70 V
